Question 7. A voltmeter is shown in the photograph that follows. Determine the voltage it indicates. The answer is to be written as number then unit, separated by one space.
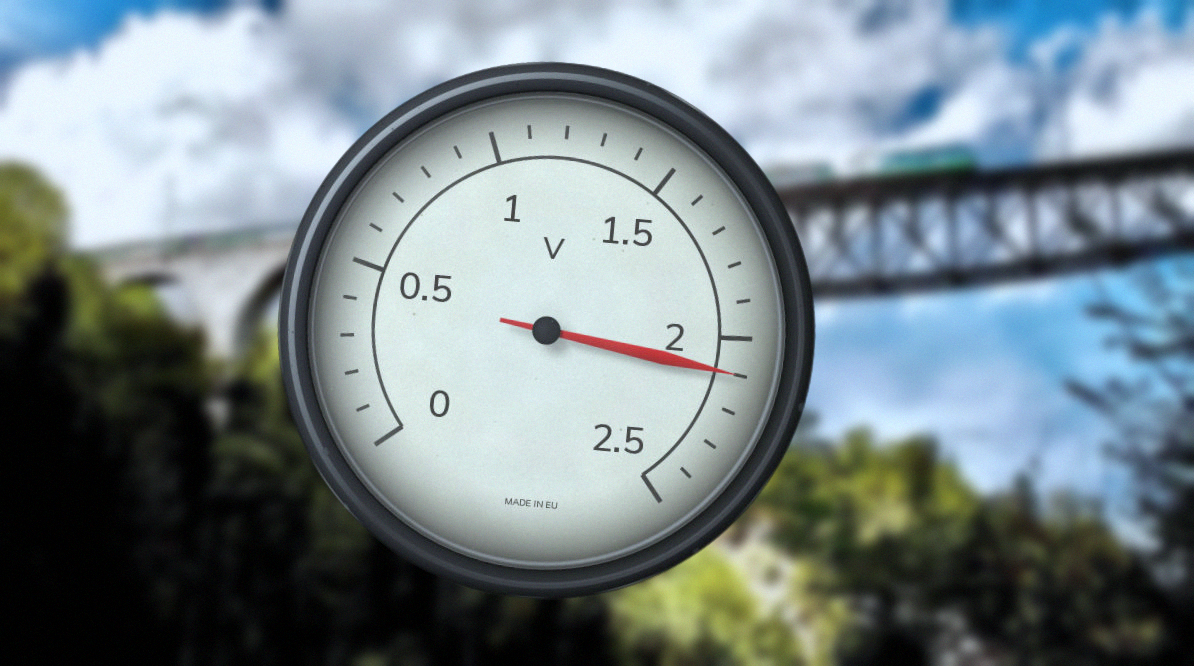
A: 2.1 V
